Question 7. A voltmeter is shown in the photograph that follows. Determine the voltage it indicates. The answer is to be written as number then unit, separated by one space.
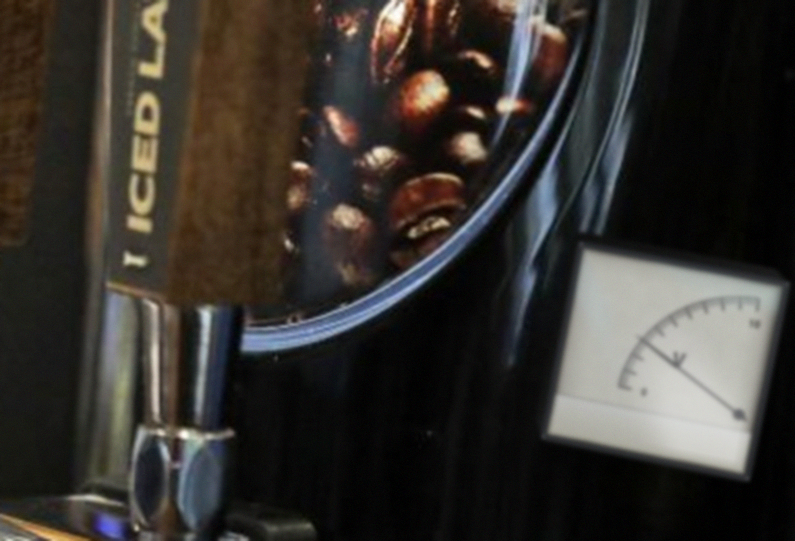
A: 3 V
